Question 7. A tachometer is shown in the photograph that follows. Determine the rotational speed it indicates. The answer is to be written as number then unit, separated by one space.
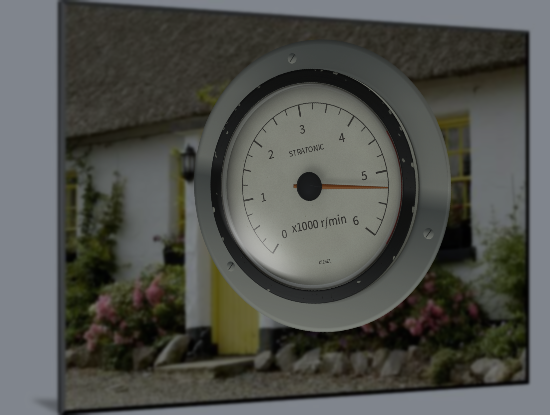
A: 5250 rpm
